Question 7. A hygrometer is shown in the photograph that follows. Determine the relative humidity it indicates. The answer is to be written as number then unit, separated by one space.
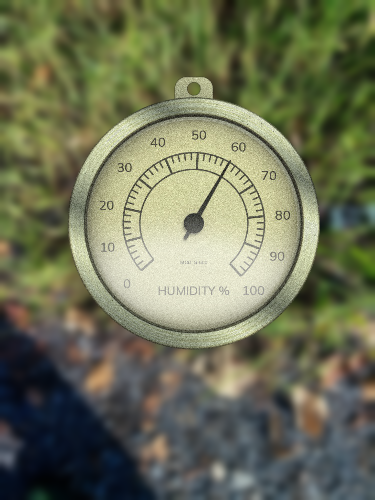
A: 60 %
